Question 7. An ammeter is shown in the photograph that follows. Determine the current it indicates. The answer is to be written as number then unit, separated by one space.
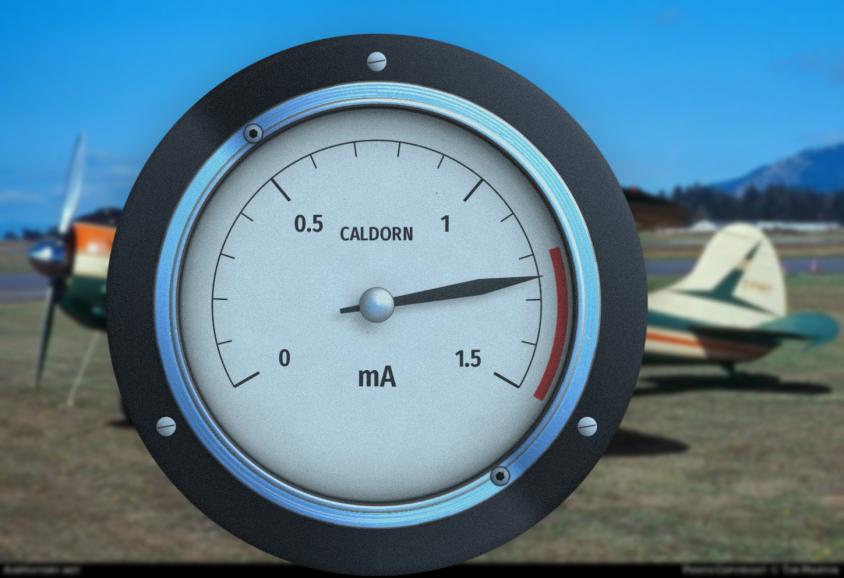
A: 1.25 mA
